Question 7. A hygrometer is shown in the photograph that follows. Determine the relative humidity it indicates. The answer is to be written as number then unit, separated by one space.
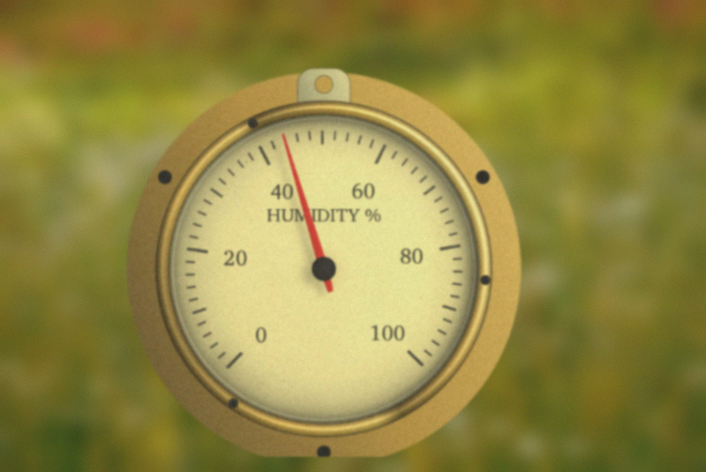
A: 44 %
